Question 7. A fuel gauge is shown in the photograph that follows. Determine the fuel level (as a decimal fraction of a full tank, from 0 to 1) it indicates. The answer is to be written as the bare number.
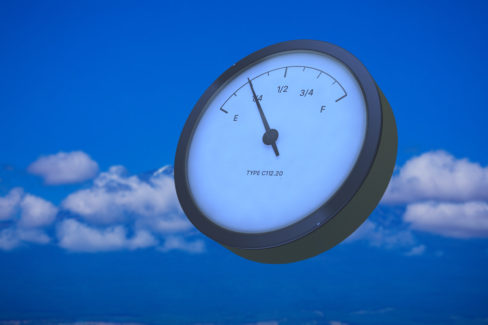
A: 0.25
